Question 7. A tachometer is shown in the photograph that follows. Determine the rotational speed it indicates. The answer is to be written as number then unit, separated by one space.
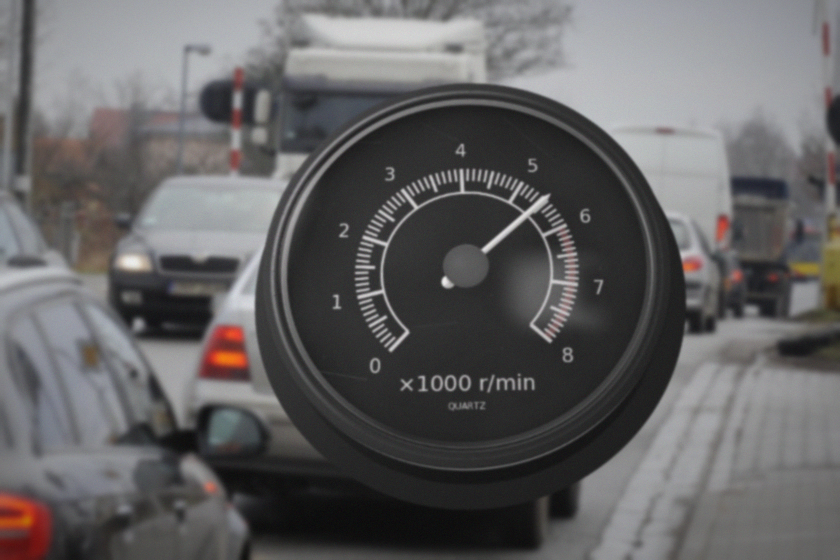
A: 5500 rpm
